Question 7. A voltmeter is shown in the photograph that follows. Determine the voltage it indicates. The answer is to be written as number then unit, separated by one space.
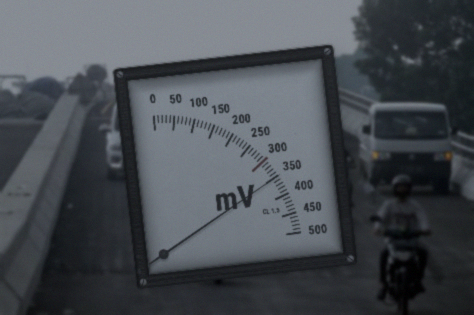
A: 350 mV
